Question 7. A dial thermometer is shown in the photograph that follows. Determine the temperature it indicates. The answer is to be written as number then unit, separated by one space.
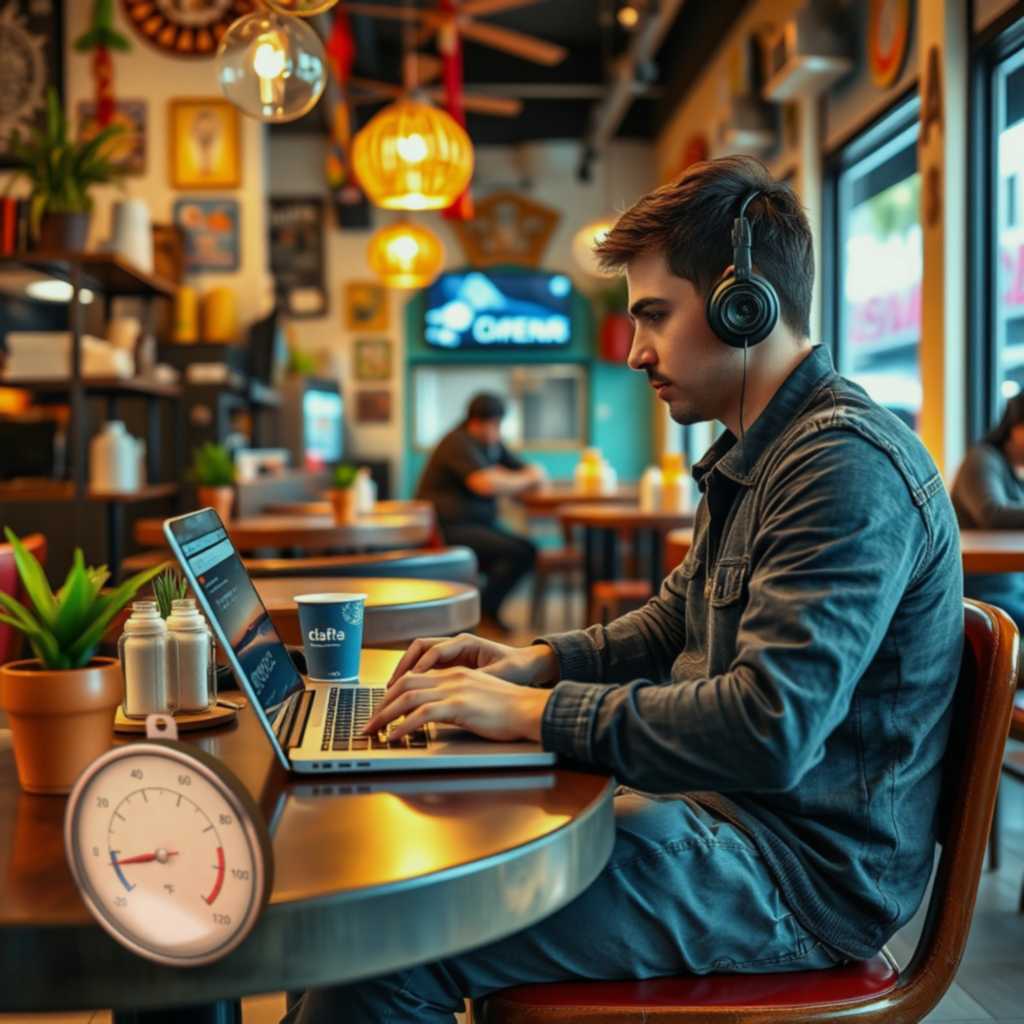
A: -5 °F
